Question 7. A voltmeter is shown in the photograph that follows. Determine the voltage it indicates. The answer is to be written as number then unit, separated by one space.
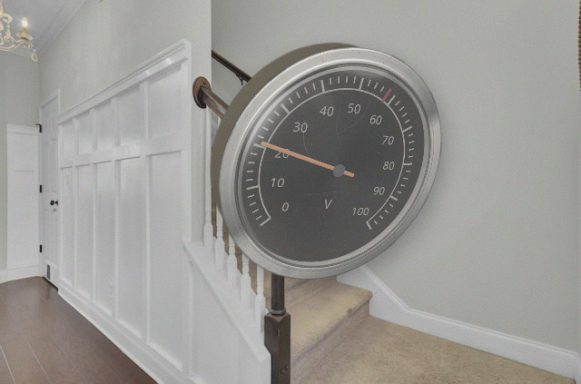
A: 21 V
